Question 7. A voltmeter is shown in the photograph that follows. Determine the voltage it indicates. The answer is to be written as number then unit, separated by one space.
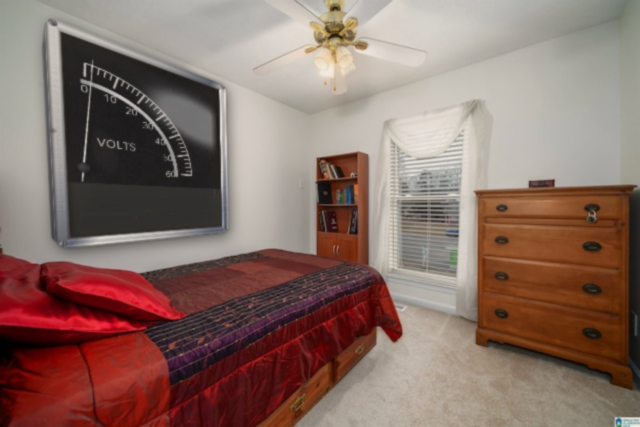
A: 2 V
